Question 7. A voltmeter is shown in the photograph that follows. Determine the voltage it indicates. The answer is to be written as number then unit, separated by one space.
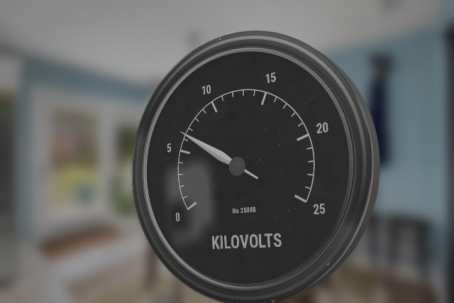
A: 6.5 kV
